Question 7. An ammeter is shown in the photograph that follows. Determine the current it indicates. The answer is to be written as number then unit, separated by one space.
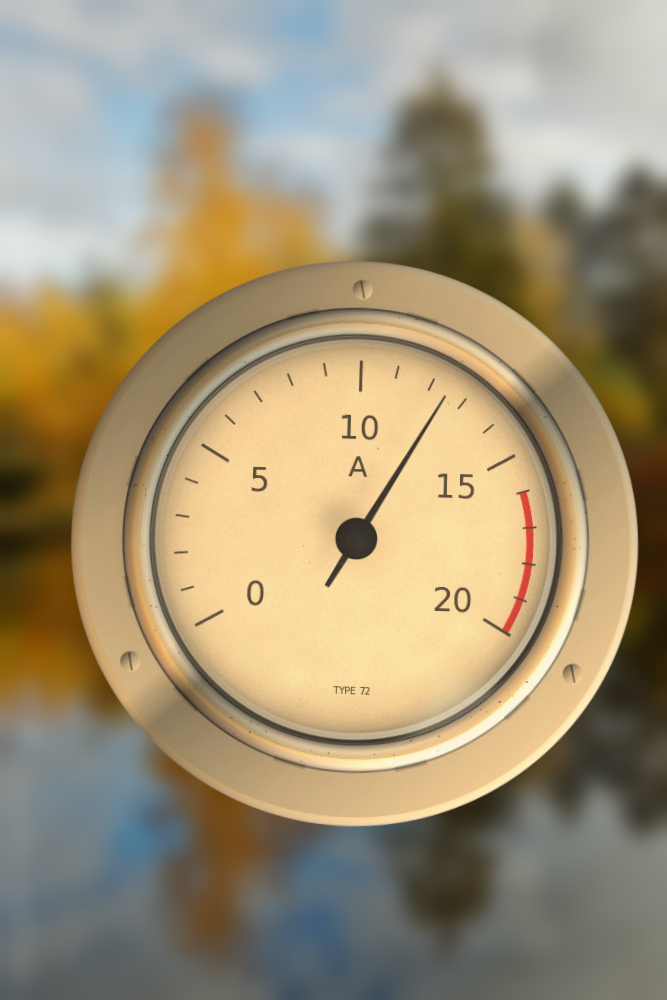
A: 12.5 A
